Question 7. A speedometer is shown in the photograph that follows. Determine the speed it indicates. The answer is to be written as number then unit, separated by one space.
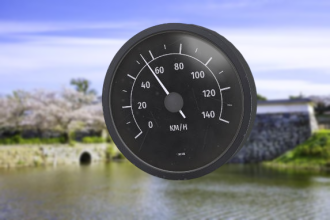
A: 55 km/h
